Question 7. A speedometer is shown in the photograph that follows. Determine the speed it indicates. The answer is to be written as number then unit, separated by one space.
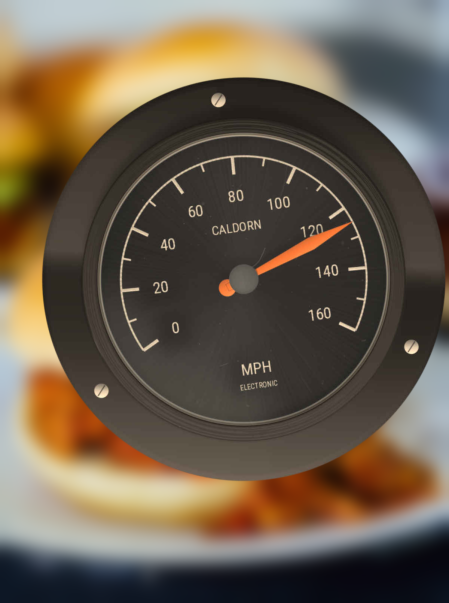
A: 125 mph
